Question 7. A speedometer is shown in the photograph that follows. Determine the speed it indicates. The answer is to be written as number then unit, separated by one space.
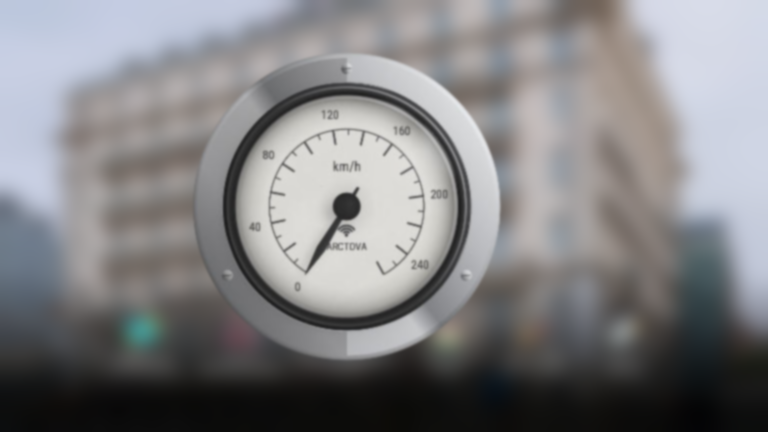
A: 0 km/h
